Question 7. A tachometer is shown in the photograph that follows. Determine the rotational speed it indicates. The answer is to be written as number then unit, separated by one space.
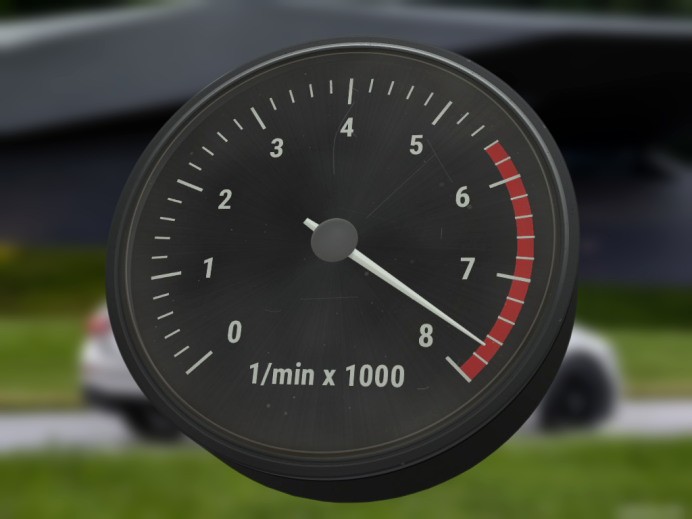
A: 7700 rpm
